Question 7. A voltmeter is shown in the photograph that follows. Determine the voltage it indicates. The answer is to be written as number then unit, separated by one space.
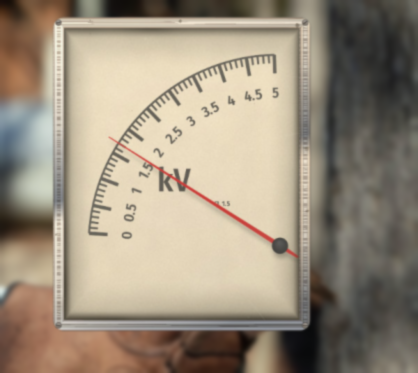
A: 1.7 kV
